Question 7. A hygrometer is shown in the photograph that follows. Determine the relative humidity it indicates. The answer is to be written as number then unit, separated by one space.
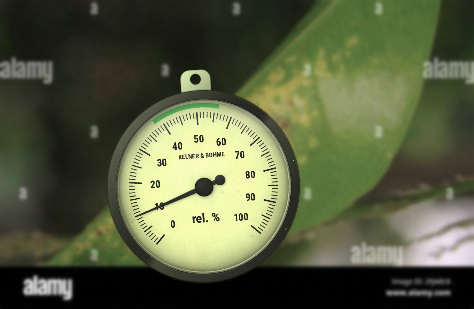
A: 10 %
